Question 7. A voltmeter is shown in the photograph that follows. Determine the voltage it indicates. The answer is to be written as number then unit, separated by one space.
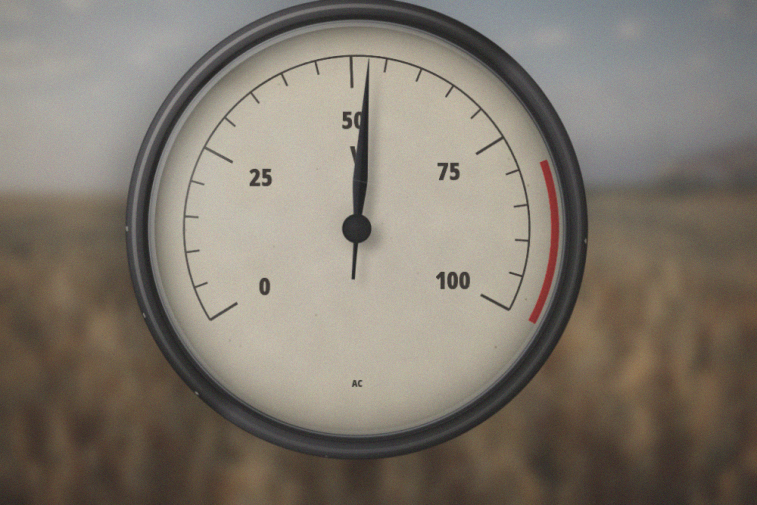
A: 52.5 V
